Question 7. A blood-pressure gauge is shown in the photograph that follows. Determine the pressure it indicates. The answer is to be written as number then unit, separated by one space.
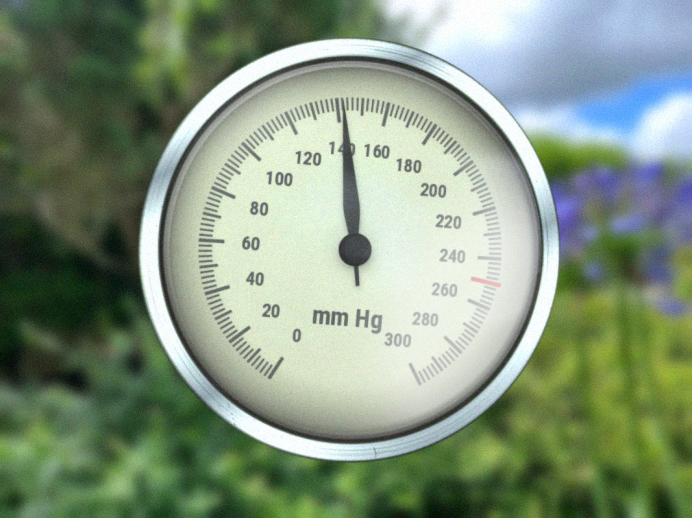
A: 142 mmHg
